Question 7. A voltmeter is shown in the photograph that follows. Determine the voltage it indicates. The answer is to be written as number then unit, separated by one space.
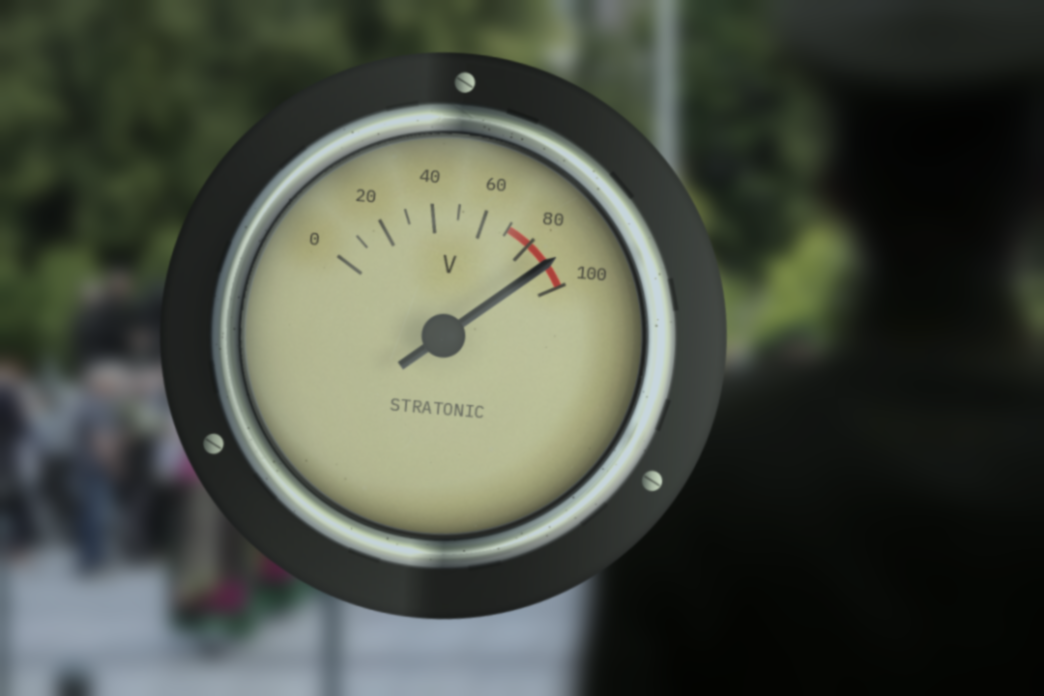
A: 90 V
